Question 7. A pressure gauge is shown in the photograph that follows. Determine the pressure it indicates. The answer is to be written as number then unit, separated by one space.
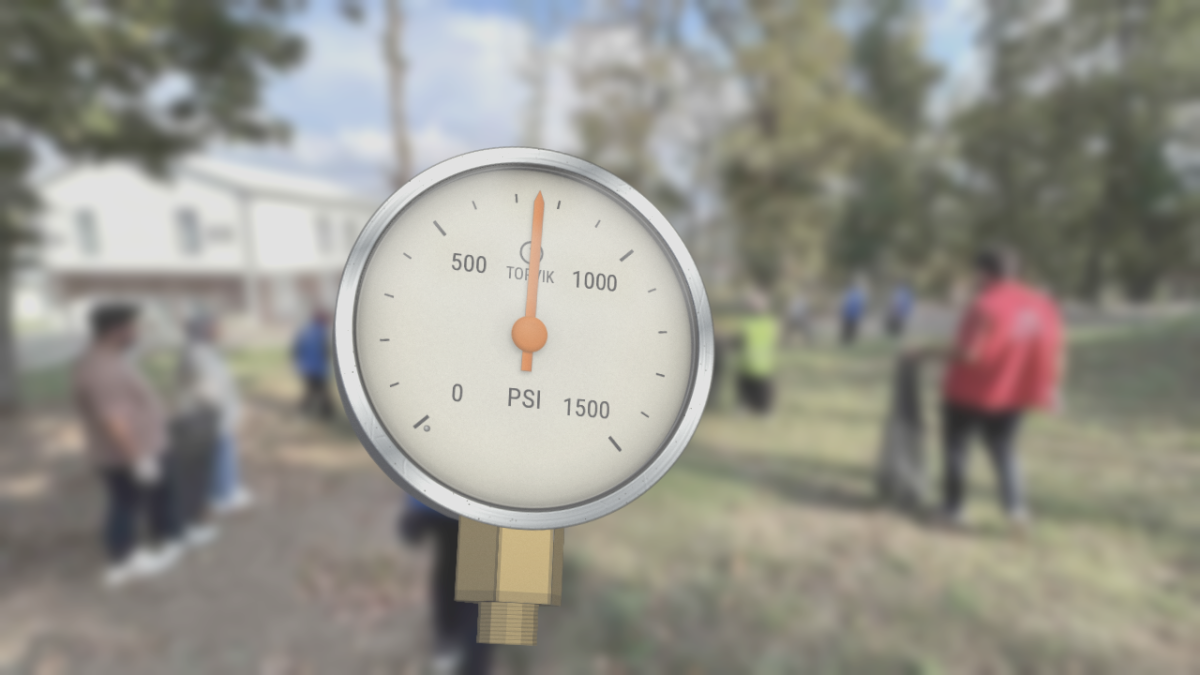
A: 750 psi
